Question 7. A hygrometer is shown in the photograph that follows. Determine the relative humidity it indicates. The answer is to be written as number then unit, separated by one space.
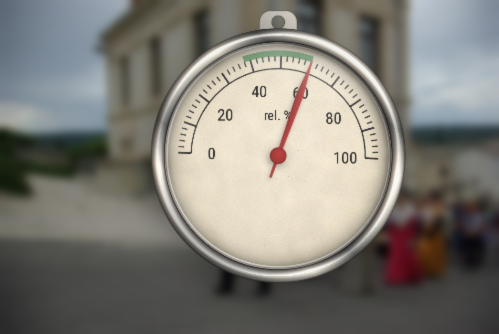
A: 60 %
